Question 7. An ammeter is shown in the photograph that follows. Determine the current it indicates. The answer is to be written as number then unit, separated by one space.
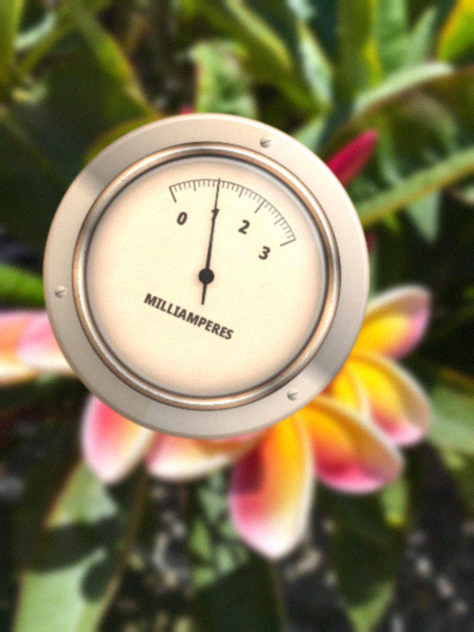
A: 1 mA
